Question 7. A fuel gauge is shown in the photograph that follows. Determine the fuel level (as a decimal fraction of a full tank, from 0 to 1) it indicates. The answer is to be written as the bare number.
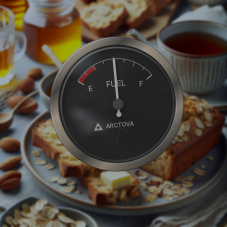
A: 0.5
